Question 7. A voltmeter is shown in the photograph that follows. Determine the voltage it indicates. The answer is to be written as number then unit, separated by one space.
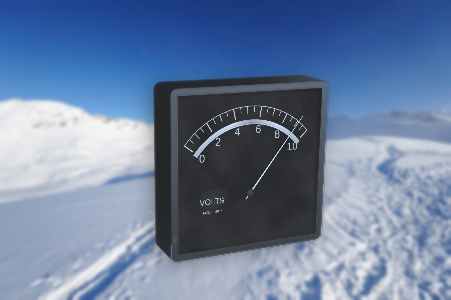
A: 9 V
